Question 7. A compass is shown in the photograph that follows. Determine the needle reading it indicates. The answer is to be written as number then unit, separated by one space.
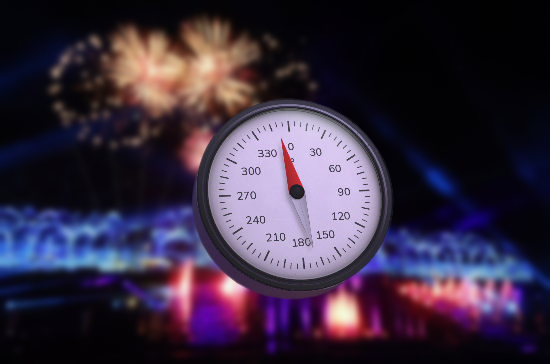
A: 350 °
